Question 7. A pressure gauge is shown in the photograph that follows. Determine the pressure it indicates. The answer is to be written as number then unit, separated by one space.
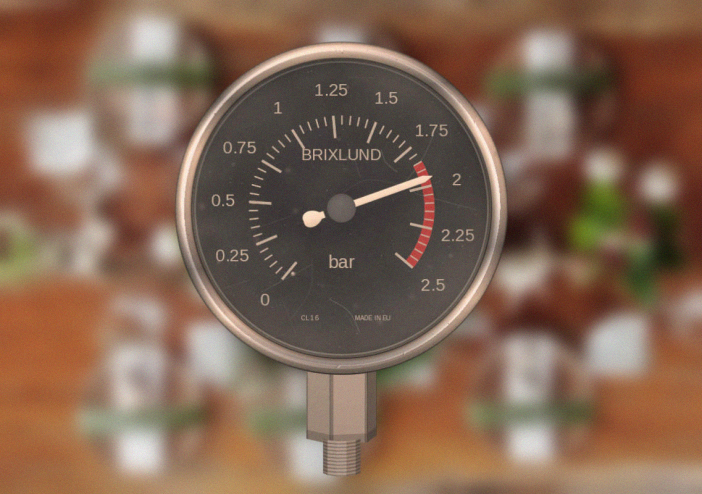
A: 1.95 bar
